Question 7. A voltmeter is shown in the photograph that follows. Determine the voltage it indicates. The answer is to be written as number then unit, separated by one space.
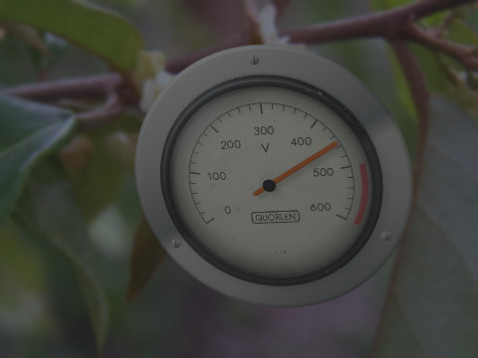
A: 450 V
